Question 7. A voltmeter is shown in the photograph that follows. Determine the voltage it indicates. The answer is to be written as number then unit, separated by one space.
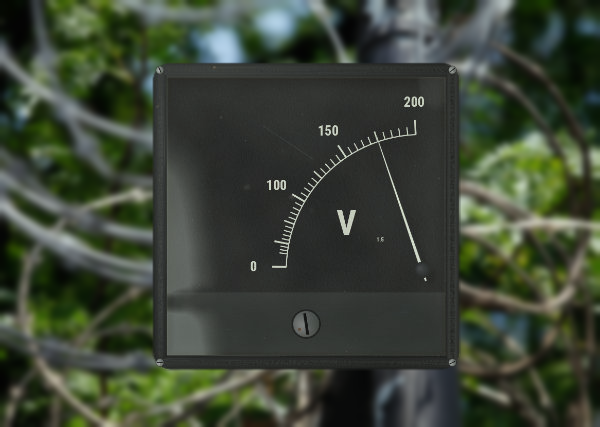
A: 175 V
